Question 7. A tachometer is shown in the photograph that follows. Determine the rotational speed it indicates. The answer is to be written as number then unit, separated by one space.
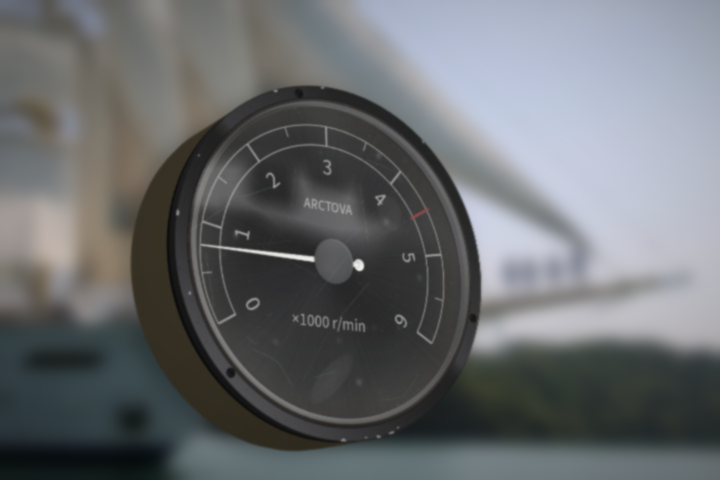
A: 750 rpm
